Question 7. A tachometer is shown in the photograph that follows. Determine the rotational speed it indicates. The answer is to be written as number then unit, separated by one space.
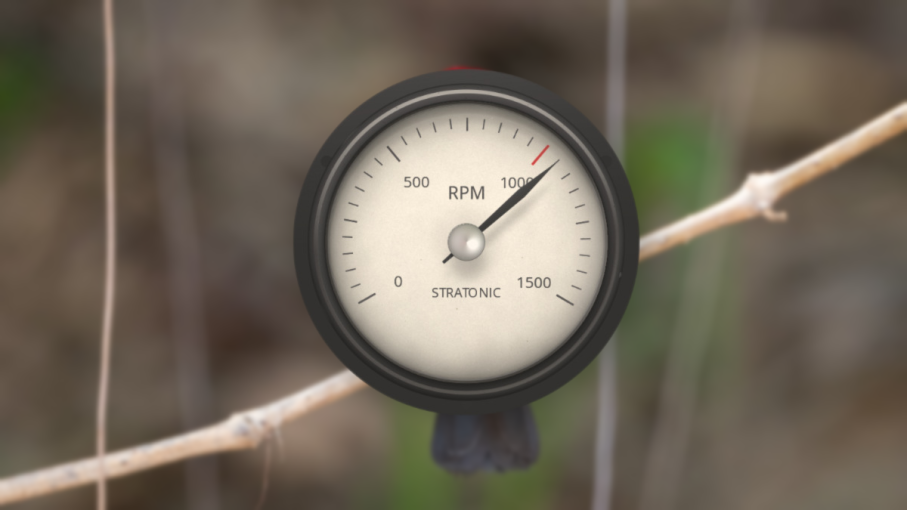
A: 1050 rpm
